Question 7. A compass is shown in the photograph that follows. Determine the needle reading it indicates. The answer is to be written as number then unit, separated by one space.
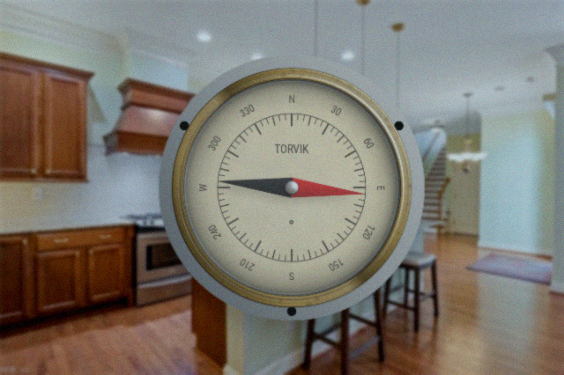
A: 95 °
